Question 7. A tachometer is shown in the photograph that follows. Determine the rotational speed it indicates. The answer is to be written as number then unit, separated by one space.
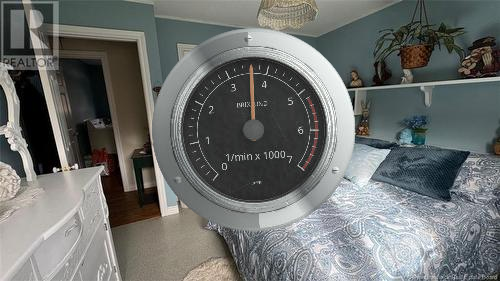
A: 3600 rpm
